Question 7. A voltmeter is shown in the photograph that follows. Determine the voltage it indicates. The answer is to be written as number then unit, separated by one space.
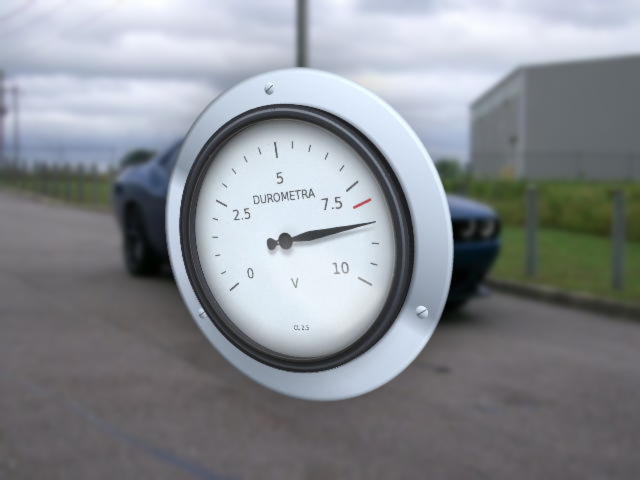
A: 8.5 V
